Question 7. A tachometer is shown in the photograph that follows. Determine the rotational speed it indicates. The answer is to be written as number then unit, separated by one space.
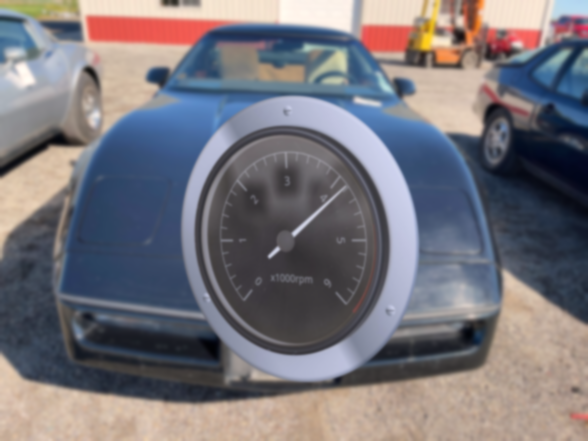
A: 4200 rpm
